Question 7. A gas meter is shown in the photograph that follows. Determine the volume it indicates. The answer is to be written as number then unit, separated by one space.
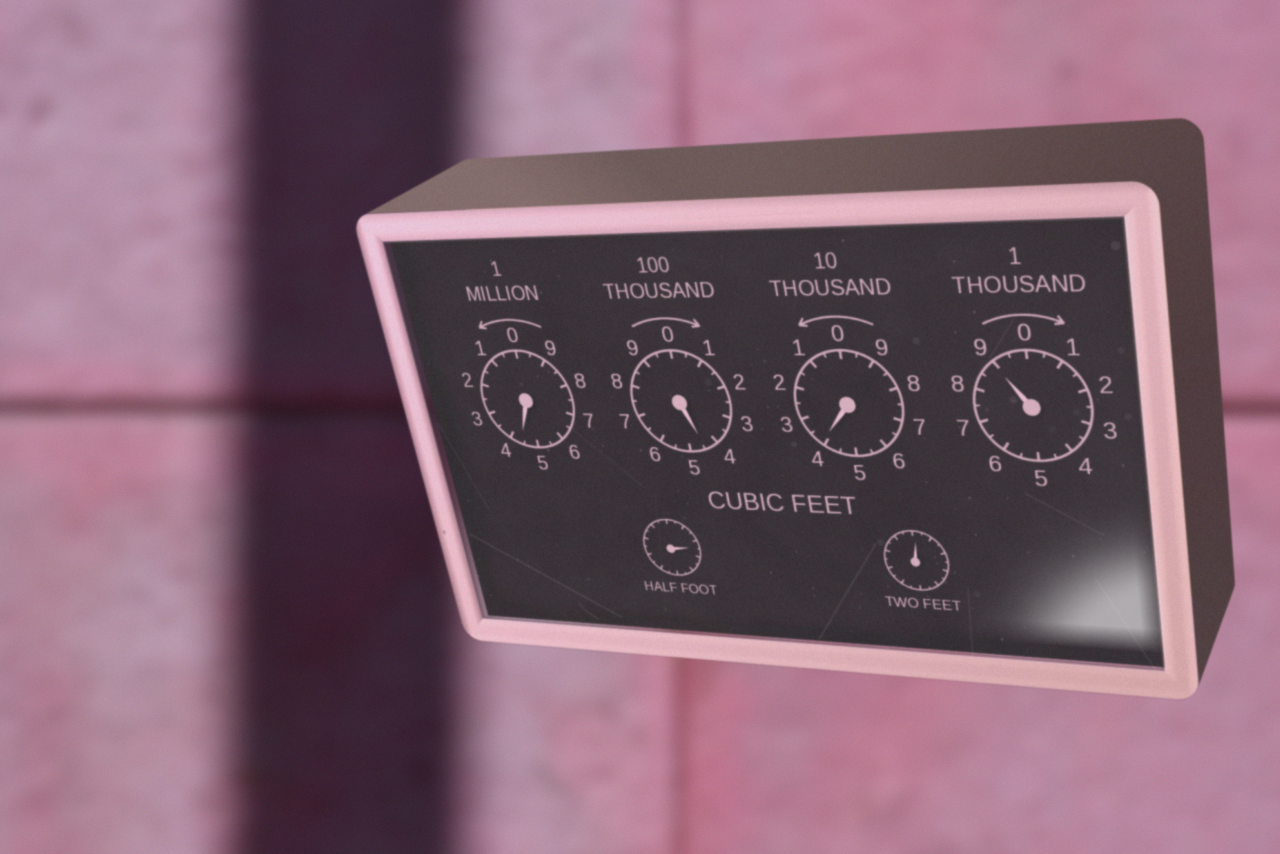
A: 443900 ft³
